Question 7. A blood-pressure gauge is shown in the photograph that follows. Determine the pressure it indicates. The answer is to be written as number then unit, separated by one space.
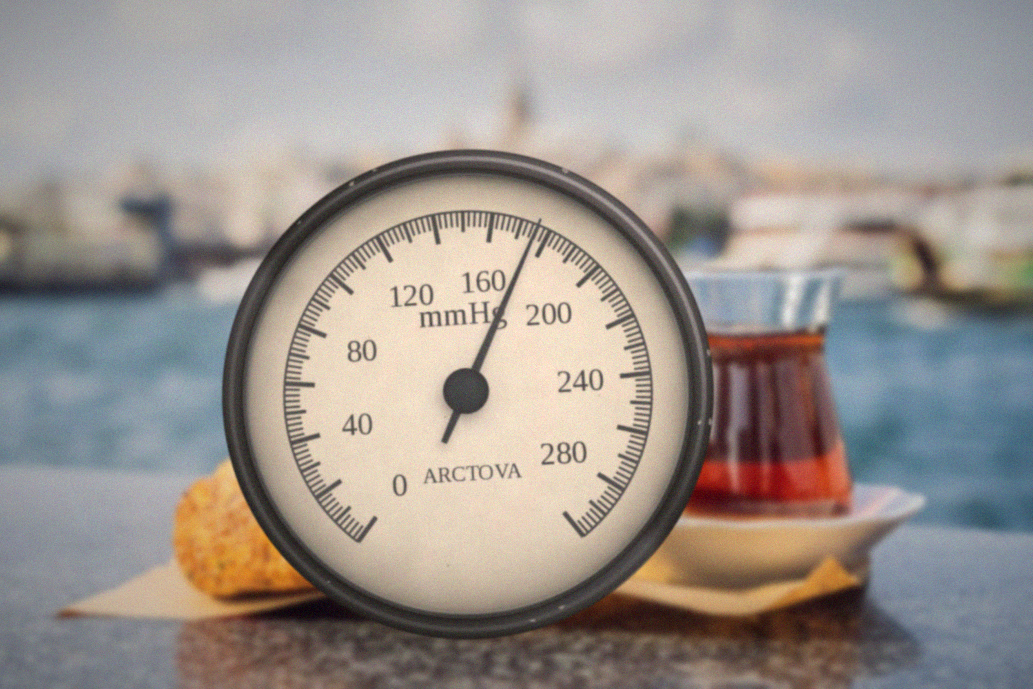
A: 176 mmHg
